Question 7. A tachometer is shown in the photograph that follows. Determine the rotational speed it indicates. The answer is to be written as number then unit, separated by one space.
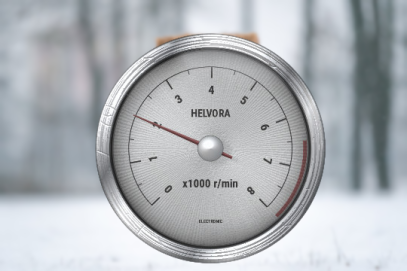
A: 2000 rpm
